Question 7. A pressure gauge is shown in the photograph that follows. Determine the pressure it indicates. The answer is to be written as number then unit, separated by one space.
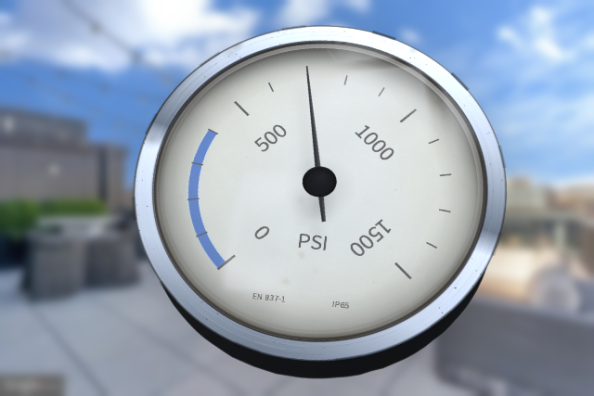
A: 700 psi
